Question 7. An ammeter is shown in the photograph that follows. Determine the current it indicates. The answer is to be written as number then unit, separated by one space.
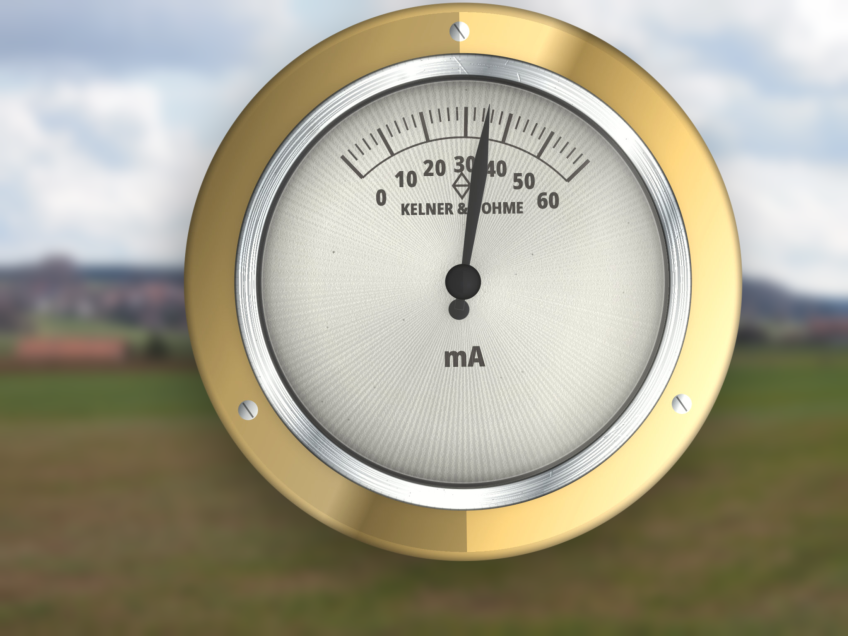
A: 35 mA
